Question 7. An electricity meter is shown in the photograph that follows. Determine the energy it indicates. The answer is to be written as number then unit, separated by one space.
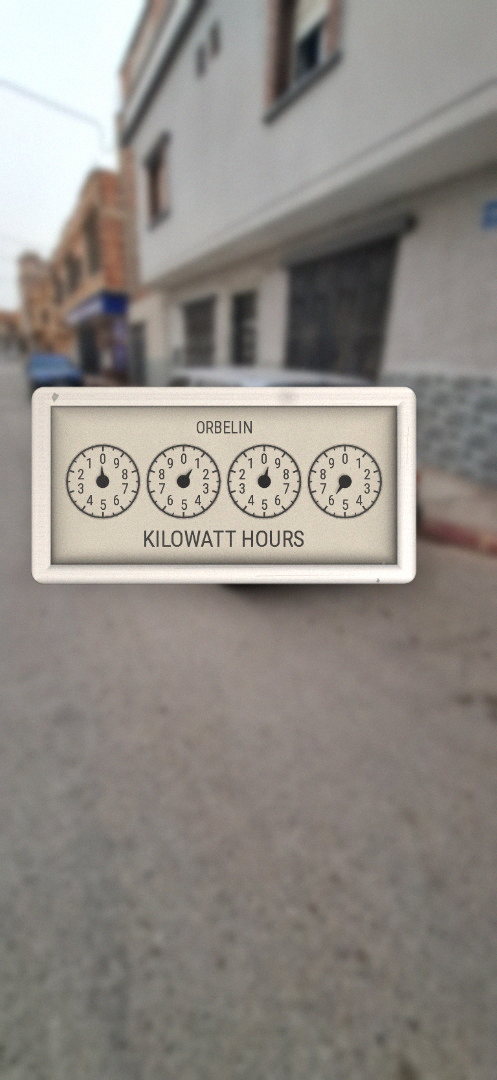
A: 96 kWh
